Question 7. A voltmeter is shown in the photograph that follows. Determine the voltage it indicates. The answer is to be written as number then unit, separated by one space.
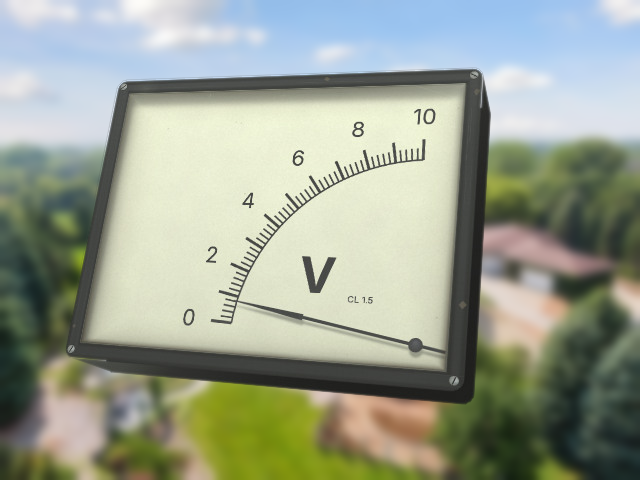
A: 0.8 V
